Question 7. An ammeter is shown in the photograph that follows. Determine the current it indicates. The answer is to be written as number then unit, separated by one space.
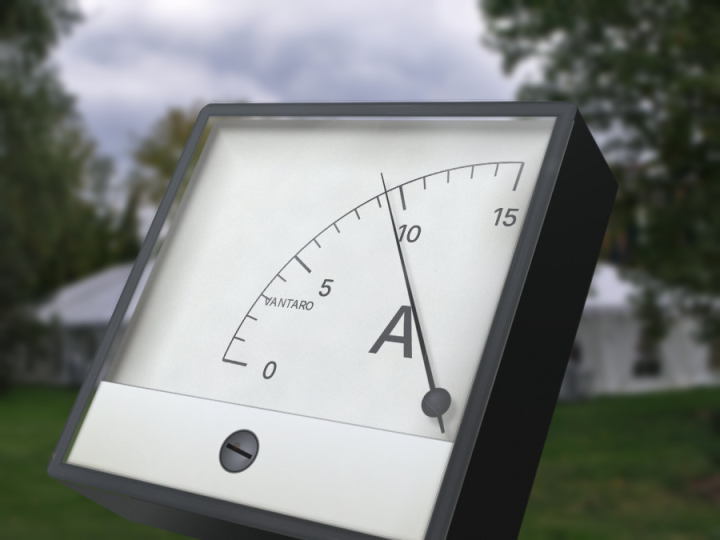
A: 9.5 A
